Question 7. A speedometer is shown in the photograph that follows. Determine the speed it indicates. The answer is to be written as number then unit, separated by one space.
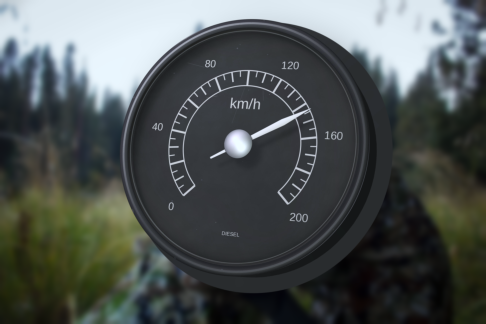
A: 145 km/h
